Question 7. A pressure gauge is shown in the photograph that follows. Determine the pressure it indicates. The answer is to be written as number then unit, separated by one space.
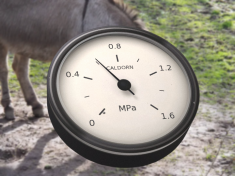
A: 0.6 MPa
